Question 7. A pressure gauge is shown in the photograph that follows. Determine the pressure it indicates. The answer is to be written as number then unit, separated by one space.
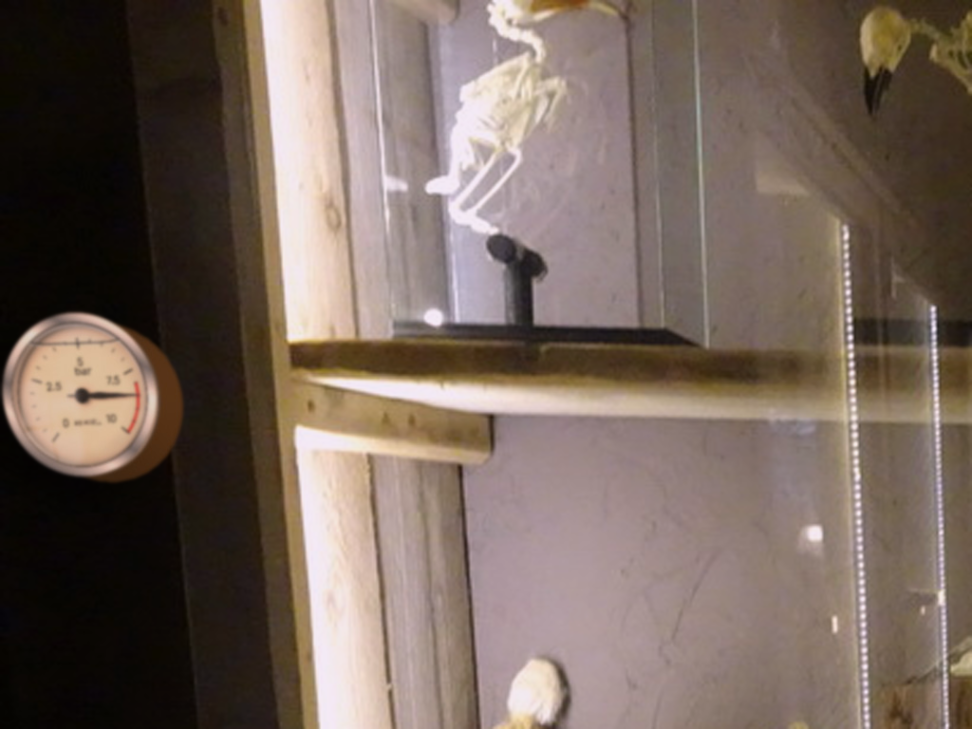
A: 8.5 bar
